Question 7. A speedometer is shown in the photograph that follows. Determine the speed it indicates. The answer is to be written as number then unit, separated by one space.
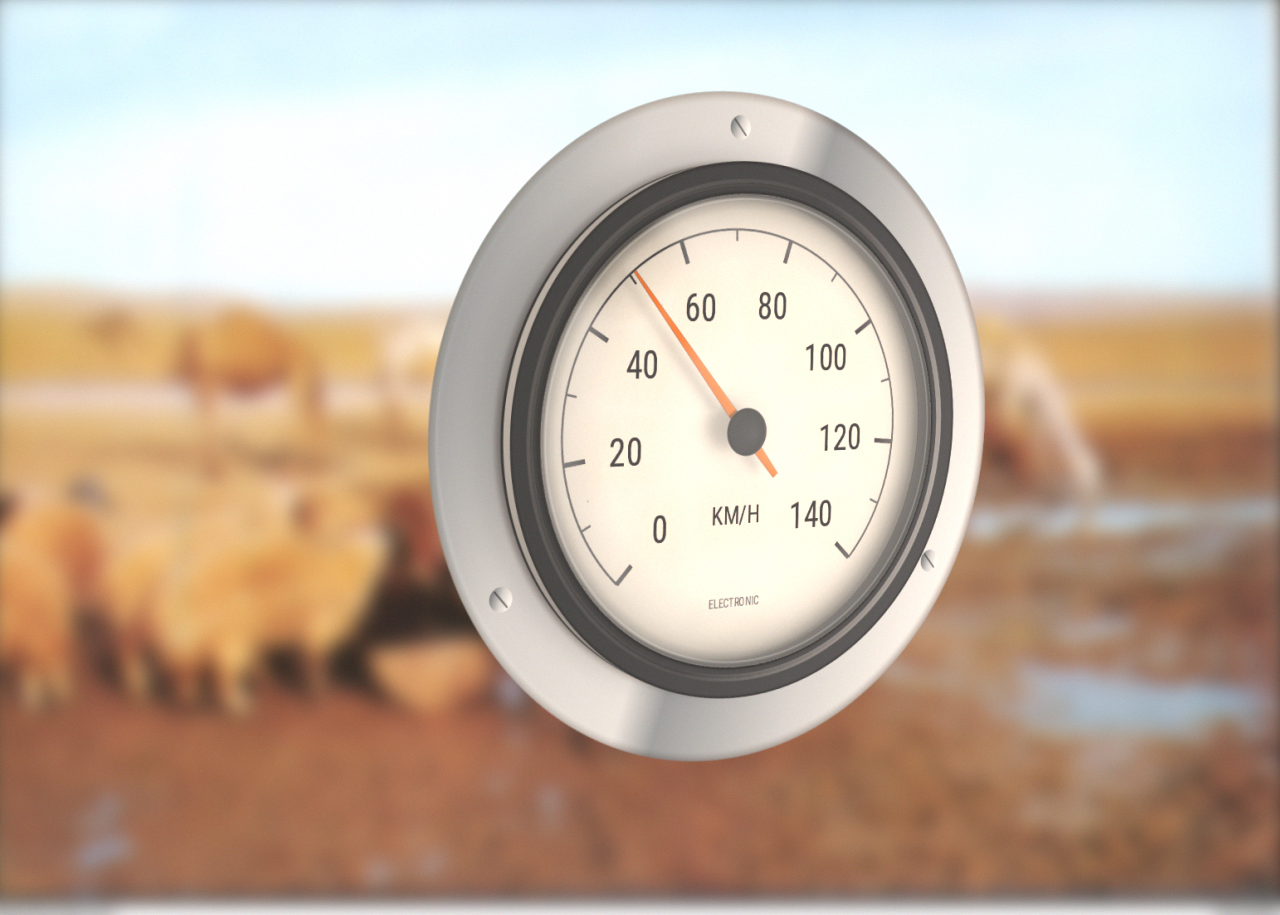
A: 50 km/h
